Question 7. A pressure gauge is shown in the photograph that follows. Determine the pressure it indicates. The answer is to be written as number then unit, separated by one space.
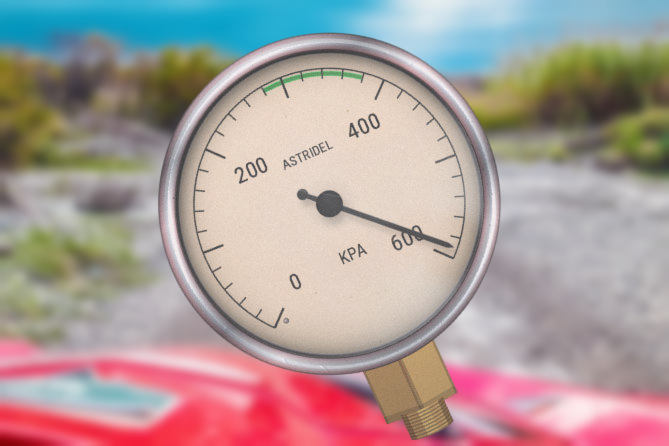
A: 590 kPa
